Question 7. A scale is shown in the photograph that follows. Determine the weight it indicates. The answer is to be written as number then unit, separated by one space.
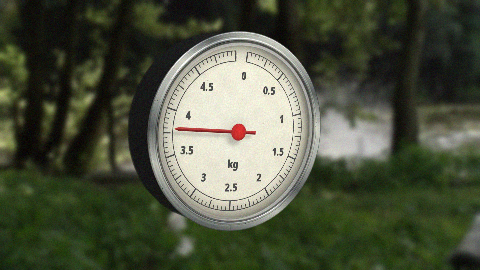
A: 3.8 kg
